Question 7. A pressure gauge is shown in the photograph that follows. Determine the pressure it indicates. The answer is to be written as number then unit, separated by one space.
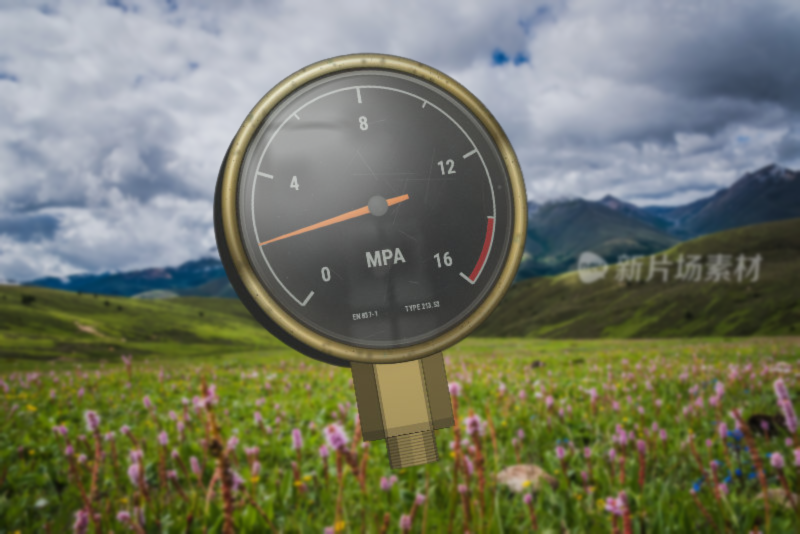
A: 2 MPa
